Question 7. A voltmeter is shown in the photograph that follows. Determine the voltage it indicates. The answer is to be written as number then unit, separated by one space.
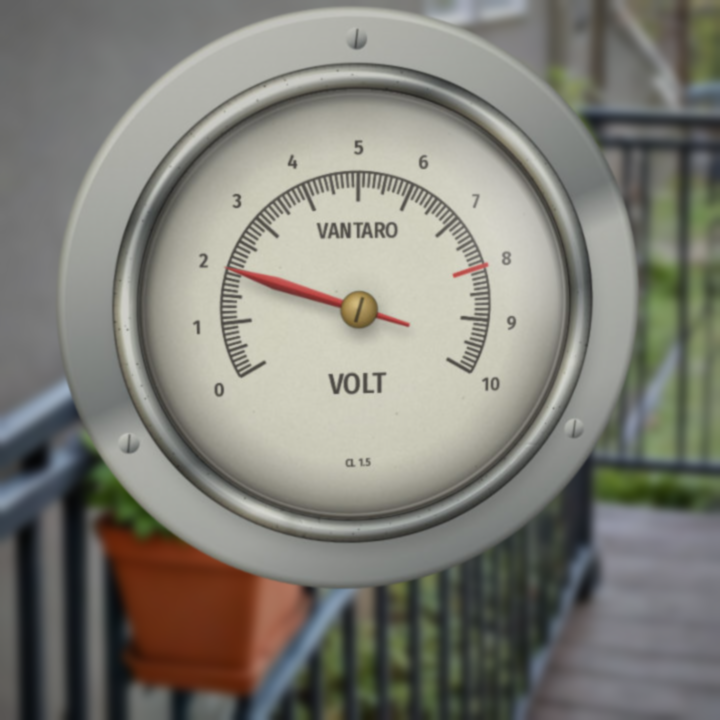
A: 2 V
